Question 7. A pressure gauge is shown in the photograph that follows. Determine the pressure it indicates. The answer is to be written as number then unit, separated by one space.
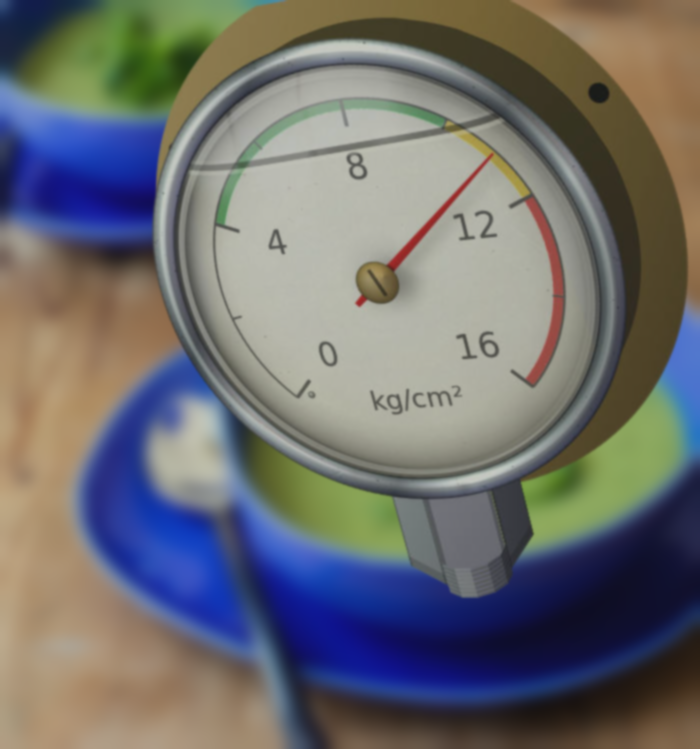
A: 11 kg/cm²
